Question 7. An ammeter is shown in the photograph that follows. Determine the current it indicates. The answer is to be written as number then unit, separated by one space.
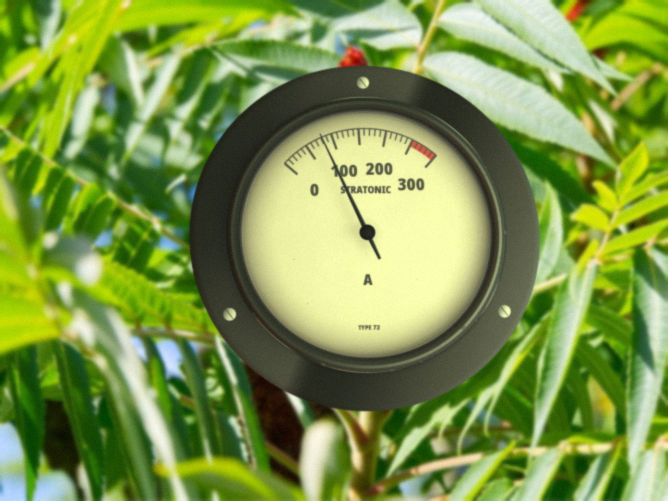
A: 80 A
